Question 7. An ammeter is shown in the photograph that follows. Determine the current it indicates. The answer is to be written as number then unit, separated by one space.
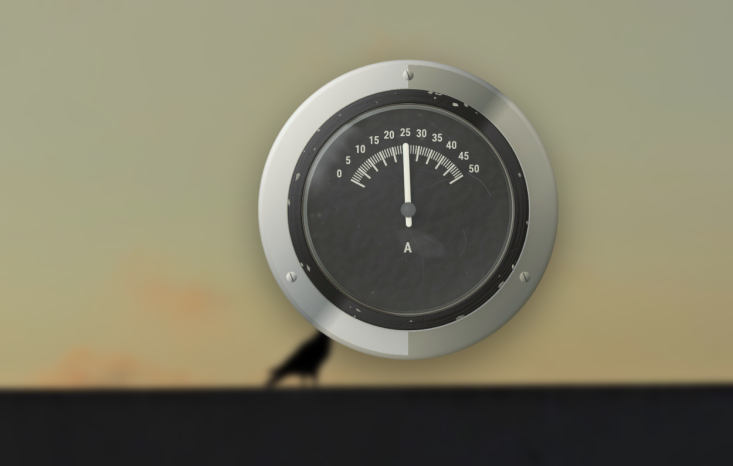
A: 25 A
